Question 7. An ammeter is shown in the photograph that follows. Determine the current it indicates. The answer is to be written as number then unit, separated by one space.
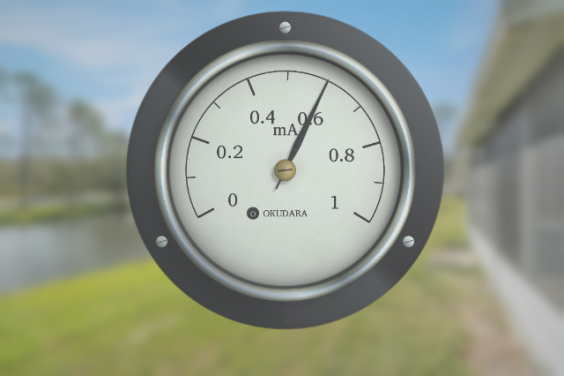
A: 0.6 mA
